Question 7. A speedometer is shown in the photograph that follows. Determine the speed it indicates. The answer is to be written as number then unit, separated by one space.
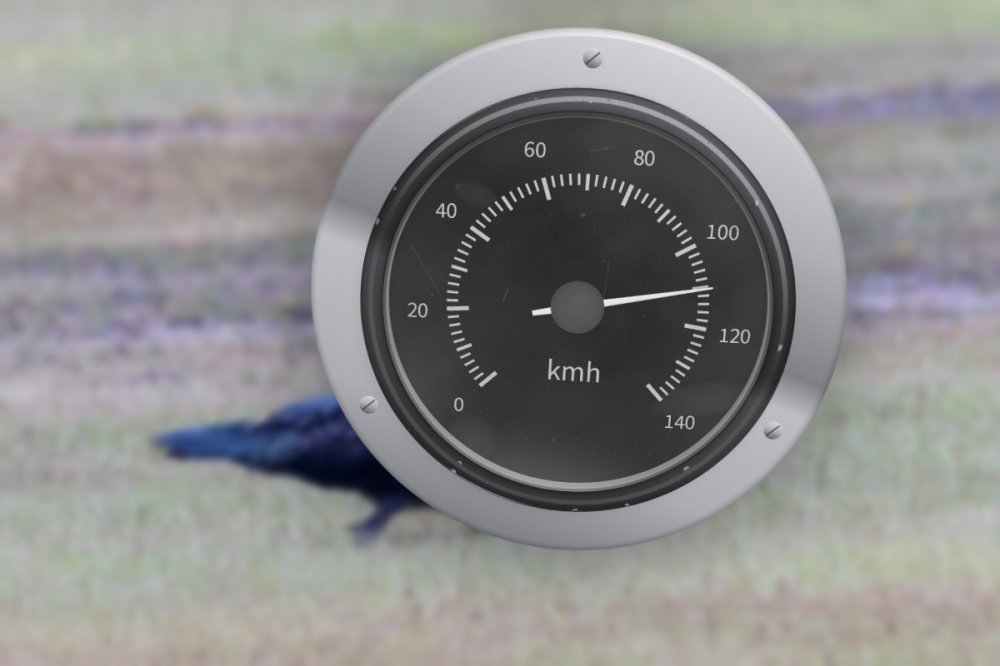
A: 110 km/h
